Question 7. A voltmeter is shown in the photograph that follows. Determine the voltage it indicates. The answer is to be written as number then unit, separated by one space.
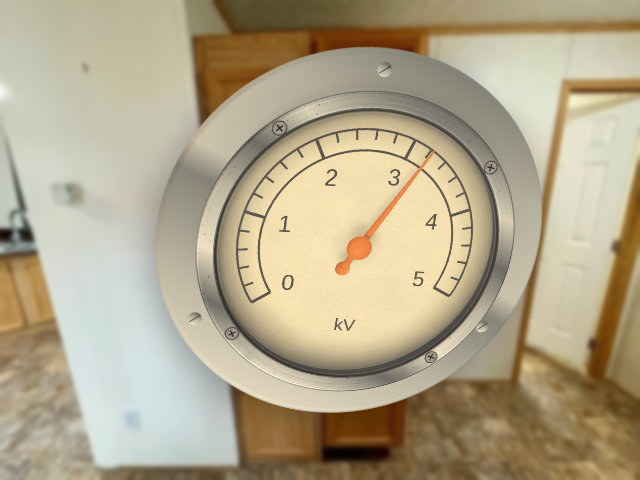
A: 3.2 kV
